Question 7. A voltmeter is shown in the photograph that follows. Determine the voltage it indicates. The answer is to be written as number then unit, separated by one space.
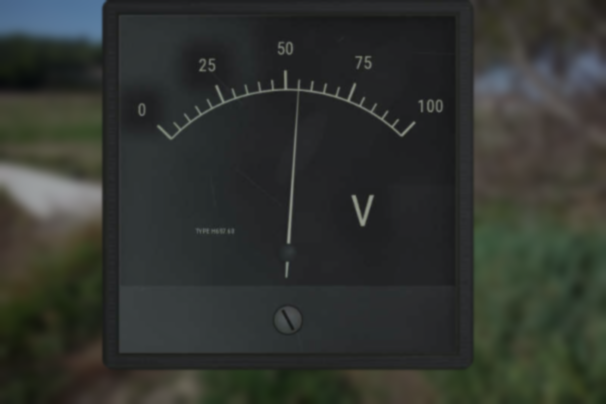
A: 55 V
